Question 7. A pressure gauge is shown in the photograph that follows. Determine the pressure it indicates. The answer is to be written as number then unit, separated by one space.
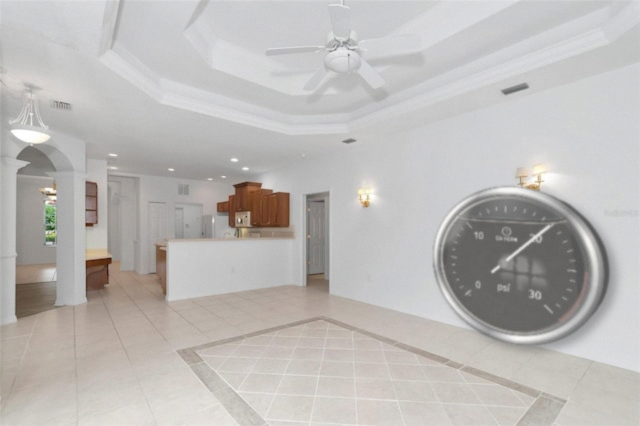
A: 20 psi
